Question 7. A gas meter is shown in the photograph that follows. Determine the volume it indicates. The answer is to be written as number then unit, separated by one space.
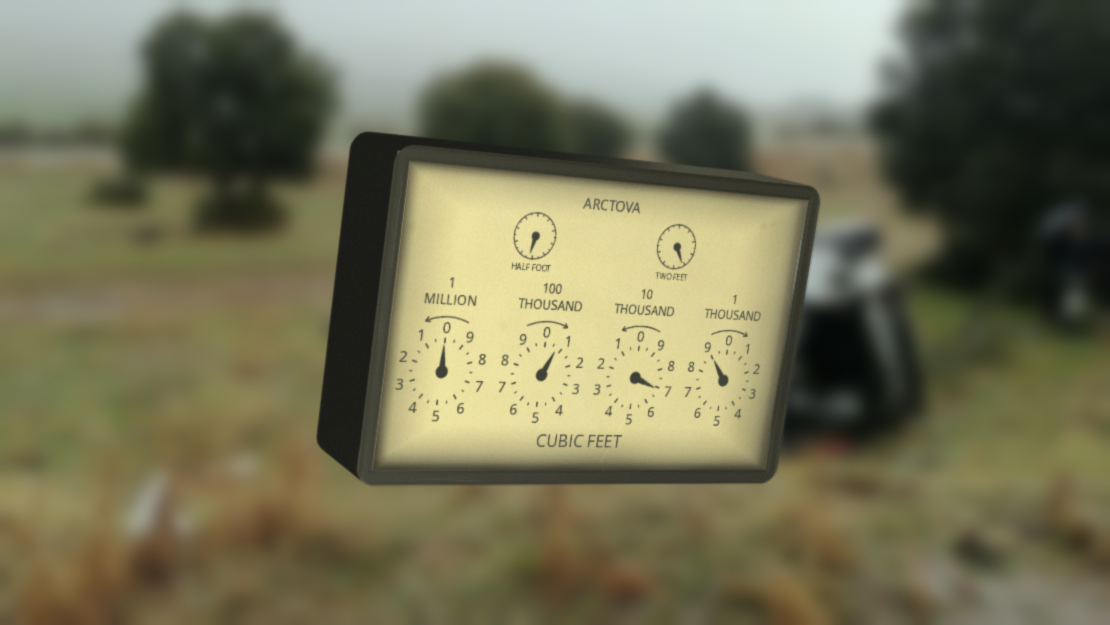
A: 6900 ft³
